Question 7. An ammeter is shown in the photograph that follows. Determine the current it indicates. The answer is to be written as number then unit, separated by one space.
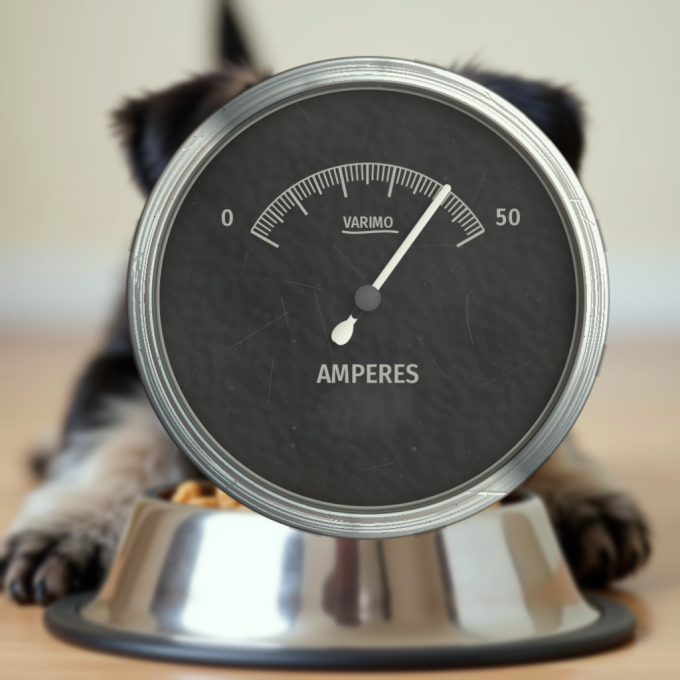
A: 40 A
